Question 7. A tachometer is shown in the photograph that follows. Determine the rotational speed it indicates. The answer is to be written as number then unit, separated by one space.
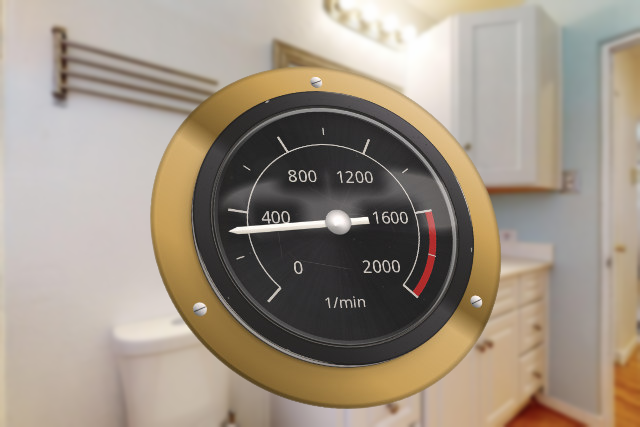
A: 300 rpm
